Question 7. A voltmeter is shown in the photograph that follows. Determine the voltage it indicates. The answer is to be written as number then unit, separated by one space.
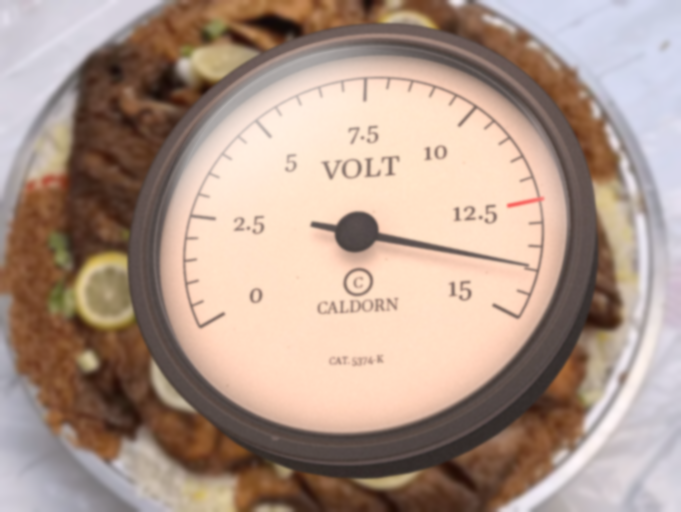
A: 14 V
